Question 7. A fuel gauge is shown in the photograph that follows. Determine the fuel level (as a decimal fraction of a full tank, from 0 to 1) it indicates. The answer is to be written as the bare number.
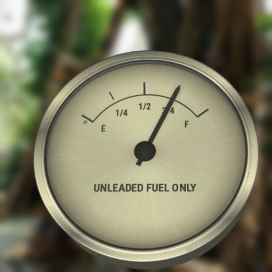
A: 0.75
